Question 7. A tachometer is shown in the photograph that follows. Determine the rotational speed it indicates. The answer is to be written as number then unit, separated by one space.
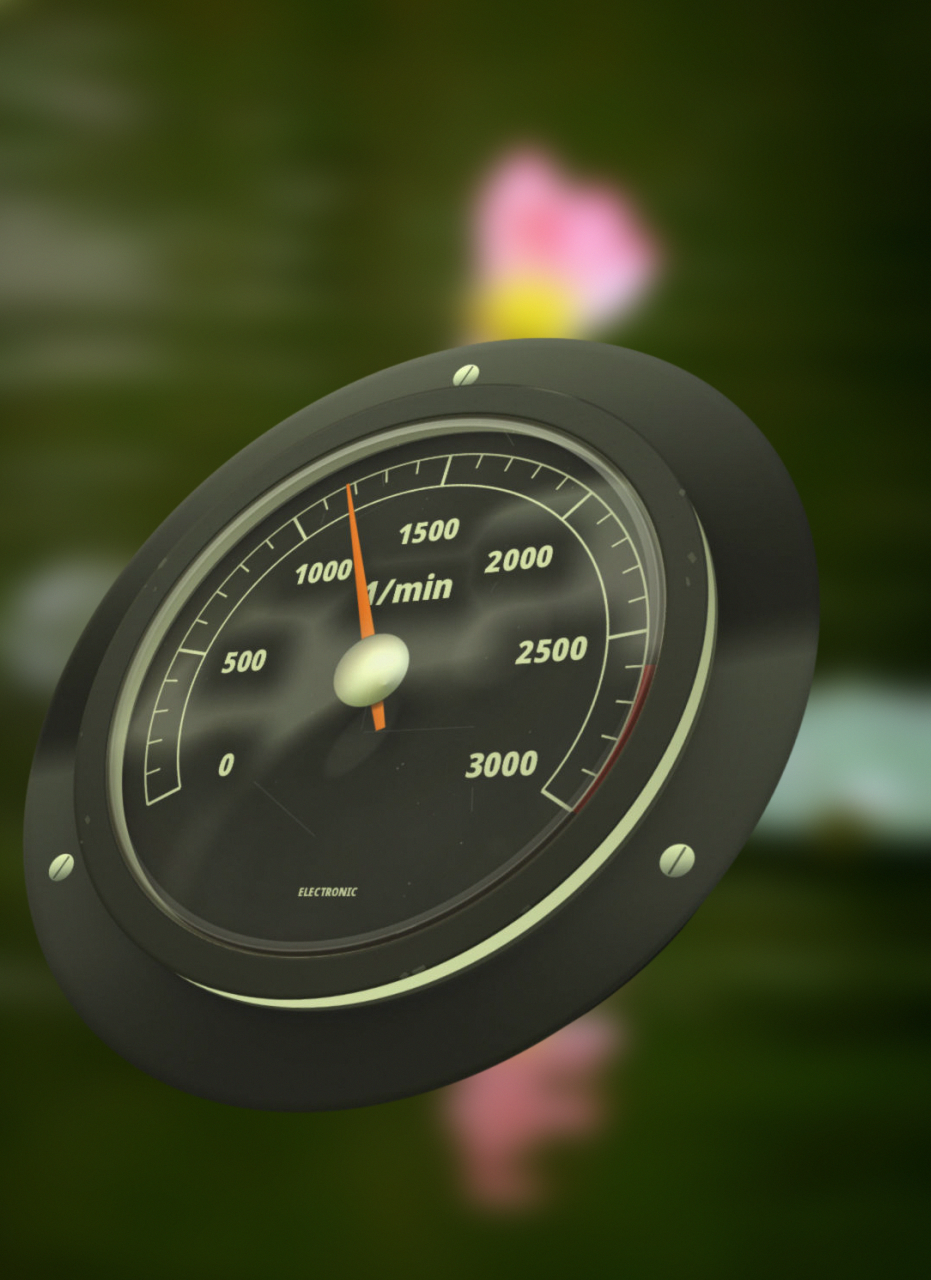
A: 1200 rpm
